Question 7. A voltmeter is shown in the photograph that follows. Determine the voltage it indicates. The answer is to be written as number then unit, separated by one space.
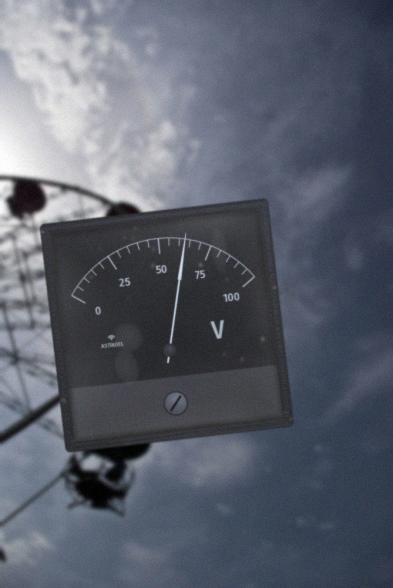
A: 62.5 V
